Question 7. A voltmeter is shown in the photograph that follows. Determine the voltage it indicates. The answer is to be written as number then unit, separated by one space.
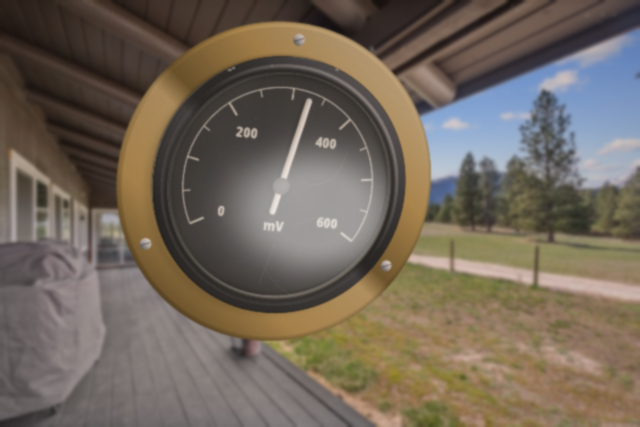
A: 325 mV
